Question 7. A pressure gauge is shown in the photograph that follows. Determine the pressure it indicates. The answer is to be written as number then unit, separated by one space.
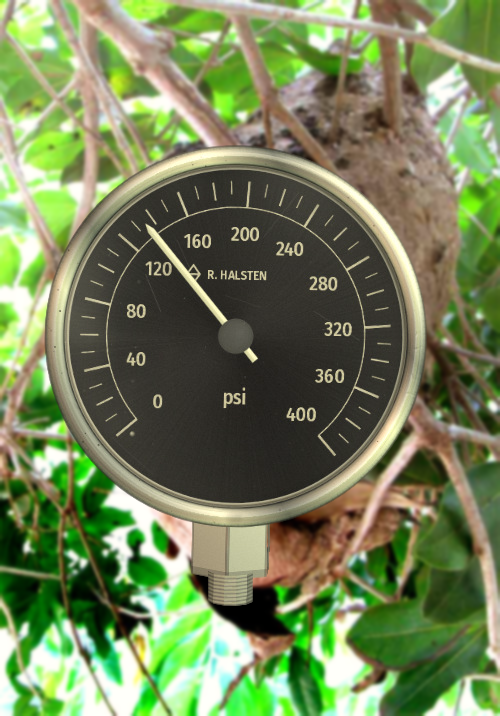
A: 135 psi
